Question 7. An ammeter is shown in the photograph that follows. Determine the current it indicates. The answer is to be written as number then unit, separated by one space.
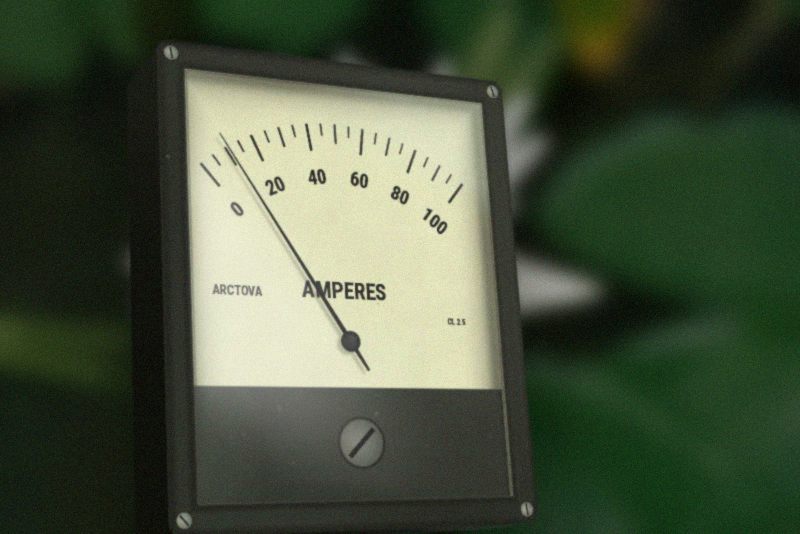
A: 10 A
